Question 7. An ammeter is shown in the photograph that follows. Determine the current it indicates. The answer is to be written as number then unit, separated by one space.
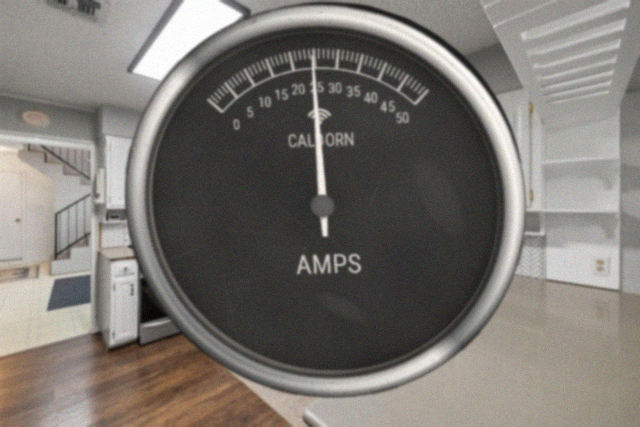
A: 25 A
